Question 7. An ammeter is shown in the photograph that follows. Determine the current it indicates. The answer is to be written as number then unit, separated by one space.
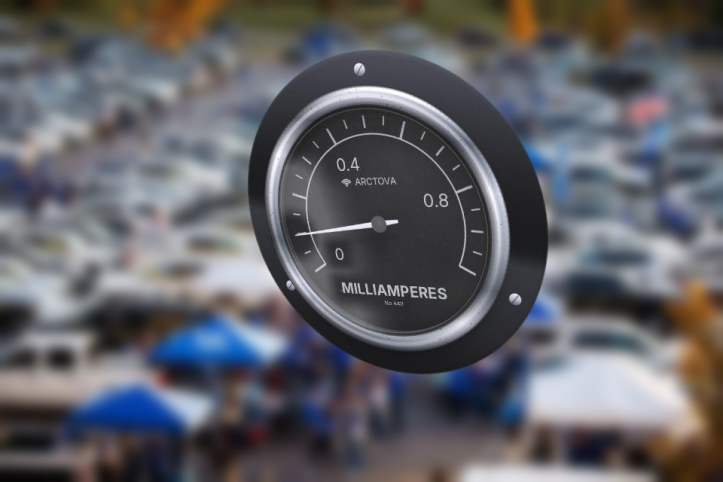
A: 0.1 mA
